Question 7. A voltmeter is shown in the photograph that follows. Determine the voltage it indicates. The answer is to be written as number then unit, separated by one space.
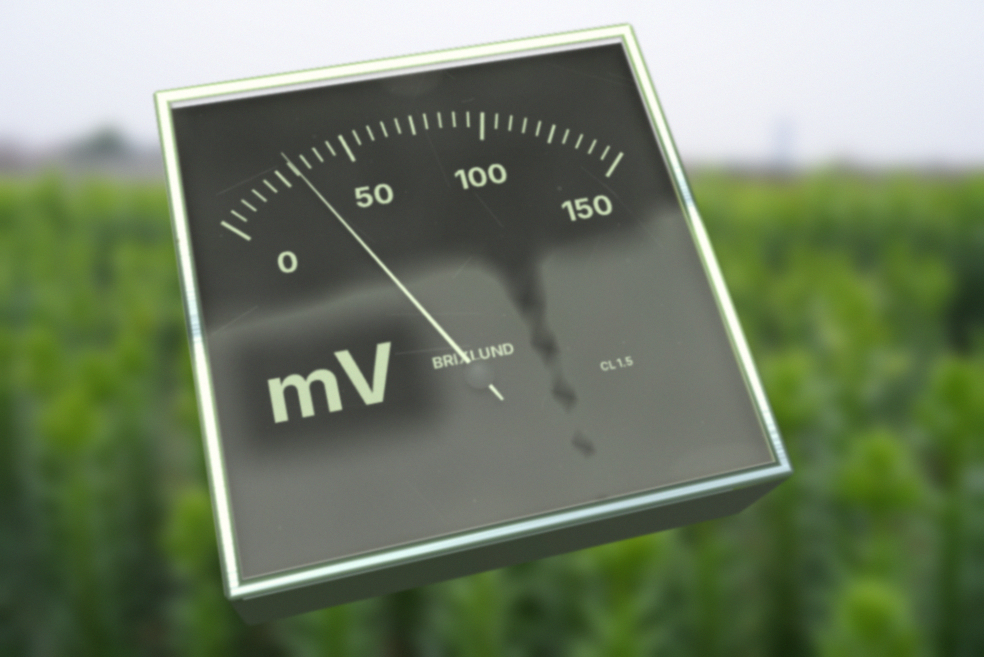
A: 30 mV
